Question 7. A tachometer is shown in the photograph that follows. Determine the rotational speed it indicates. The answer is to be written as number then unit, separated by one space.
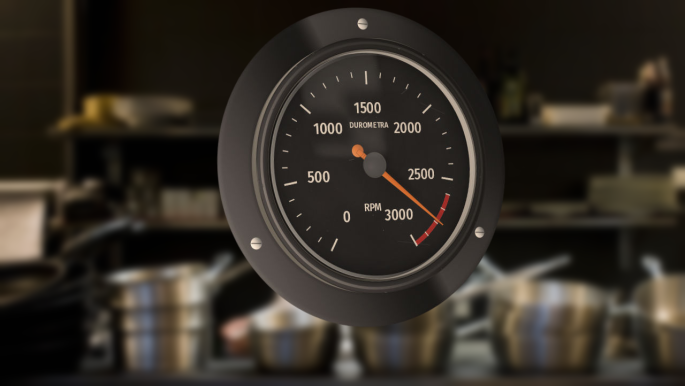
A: 2800 rpm
